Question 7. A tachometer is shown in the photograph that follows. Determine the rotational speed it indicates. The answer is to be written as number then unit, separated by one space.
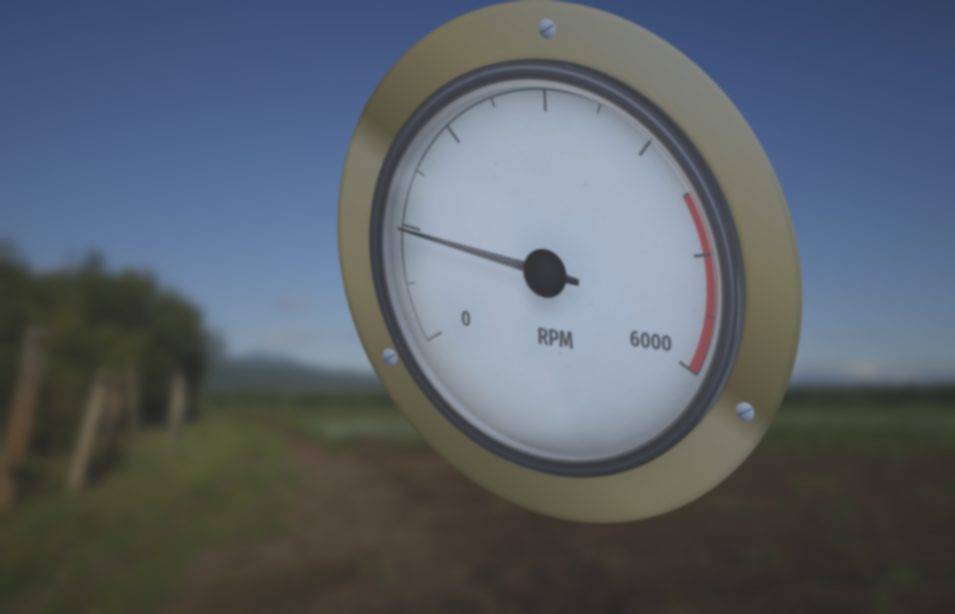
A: 1000 rpm
